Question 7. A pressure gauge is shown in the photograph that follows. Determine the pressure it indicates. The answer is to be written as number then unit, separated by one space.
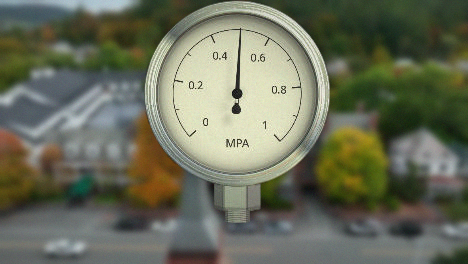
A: 0.5 MPa
